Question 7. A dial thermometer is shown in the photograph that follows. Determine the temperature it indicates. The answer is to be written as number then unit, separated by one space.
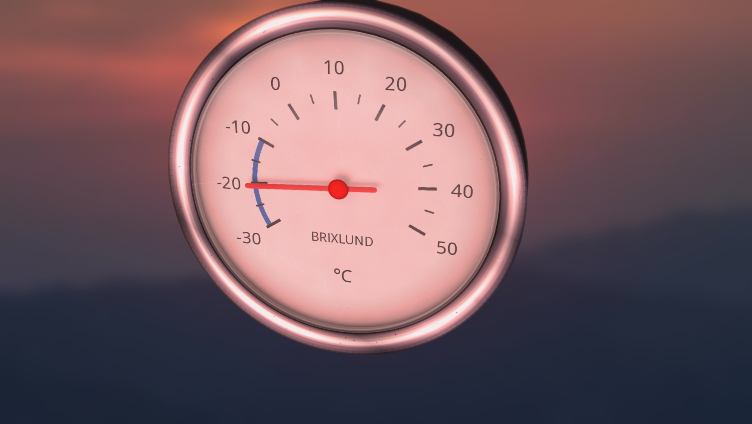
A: -20 °C
